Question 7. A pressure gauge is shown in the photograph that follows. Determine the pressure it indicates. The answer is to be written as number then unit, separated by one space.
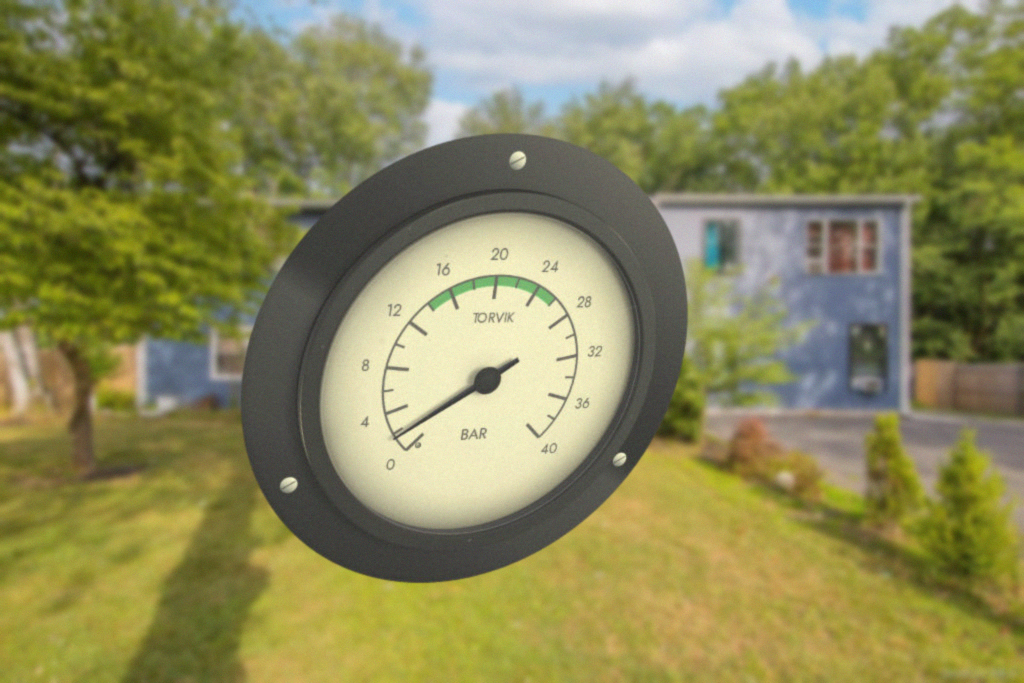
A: 2 bar
